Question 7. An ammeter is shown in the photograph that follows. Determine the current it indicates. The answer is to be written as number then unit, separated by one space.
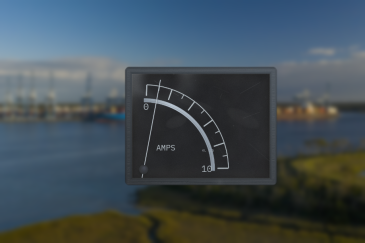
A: 1 A
